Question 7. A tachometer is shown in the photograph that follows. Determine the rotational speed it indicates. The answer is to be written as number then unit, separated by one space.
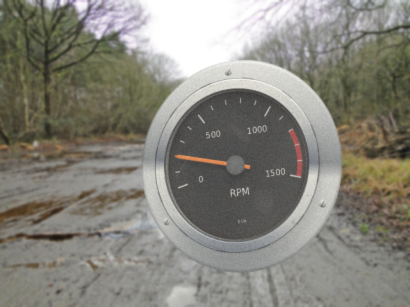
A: 200 rpm
